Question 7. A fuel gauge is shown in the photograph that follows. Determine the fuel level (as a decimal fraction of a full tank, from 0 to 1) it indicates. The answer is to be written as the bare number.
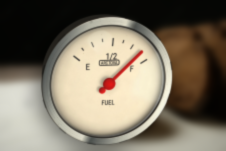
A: 0.875
